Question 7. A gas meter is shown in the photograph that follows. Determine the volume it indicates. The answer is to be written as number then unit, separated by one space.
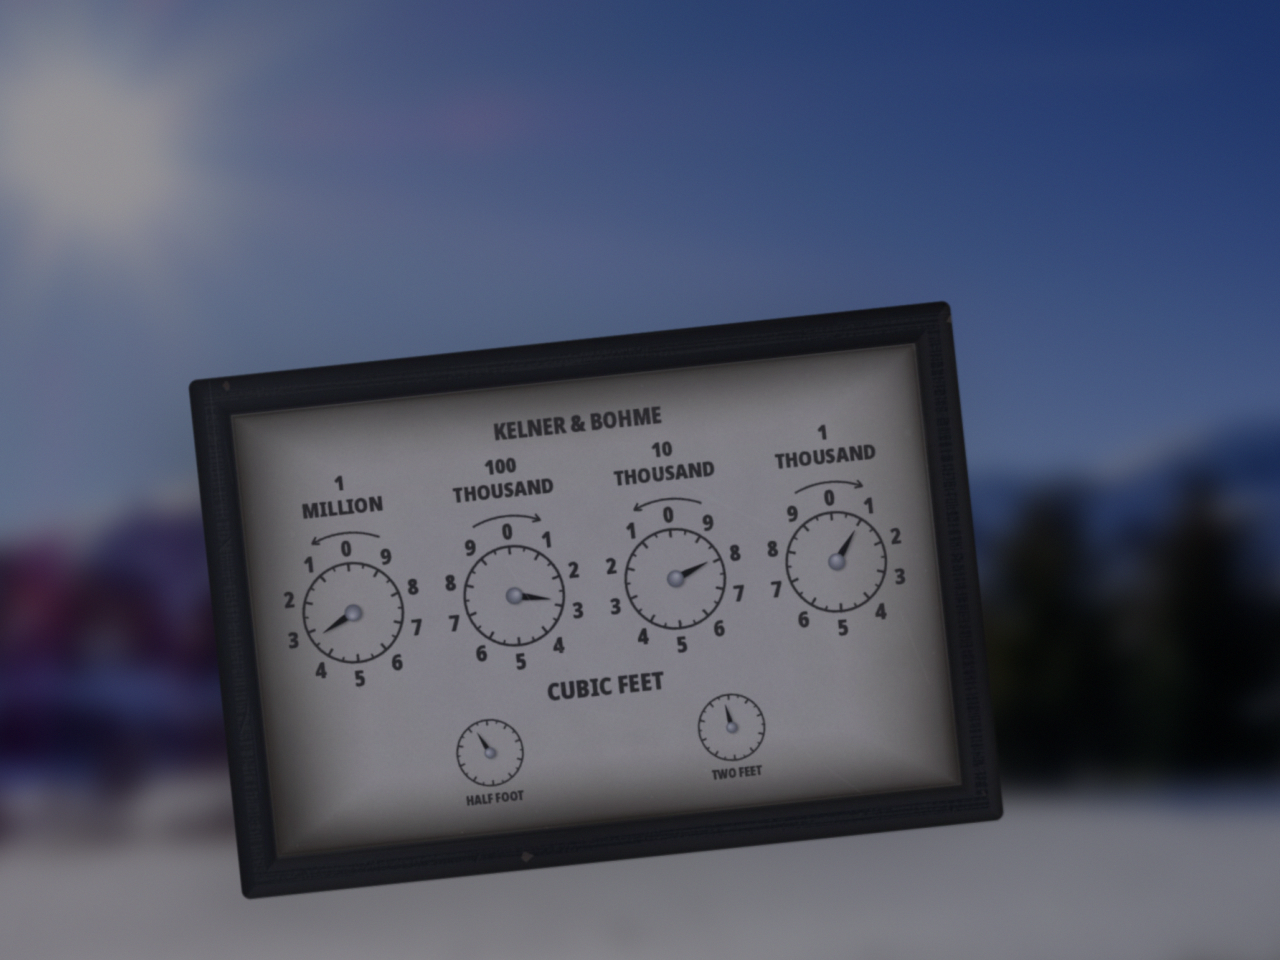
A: 328100 ft³
